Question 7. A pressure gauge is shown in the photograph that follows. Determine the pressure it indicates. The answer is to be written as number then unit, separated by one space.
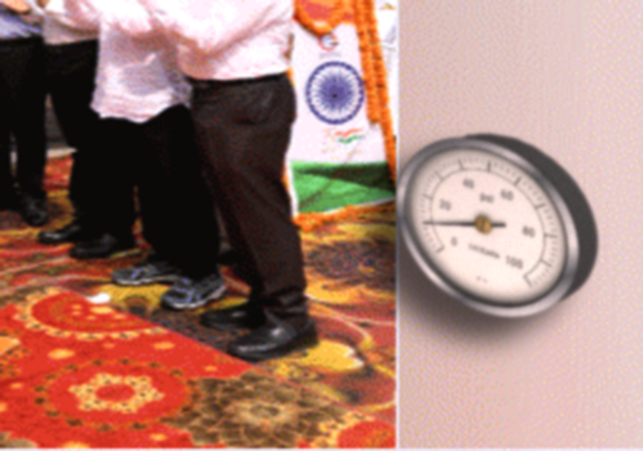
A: 10 psi
